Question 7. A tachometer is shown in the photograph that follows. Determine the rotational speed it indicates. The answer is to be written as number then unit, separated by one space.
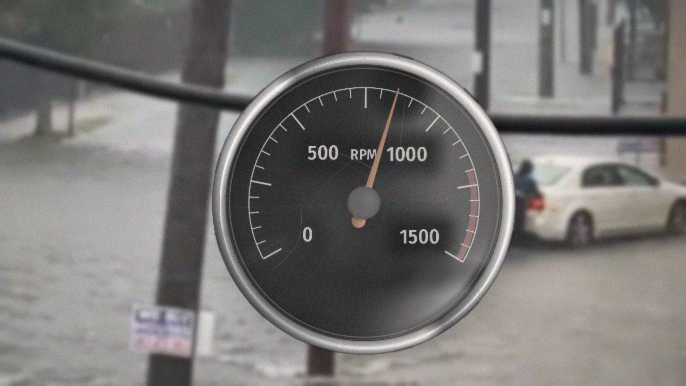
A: 850 rpm
